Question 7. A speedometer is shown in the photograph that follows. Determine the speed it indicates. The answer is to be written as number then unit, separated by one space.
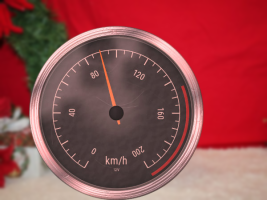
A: 90 km/h
